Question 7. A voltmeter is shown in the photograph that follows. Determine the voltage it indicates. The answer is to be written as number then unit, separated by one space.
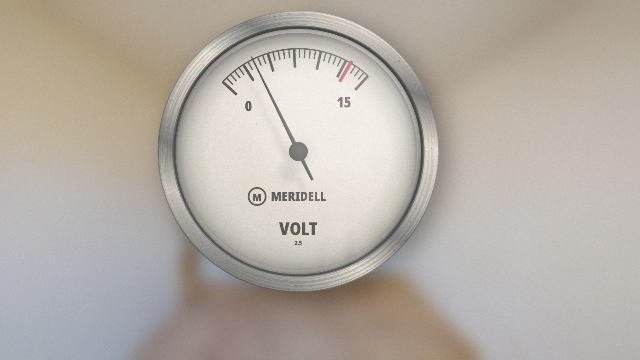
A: 3.5 V
